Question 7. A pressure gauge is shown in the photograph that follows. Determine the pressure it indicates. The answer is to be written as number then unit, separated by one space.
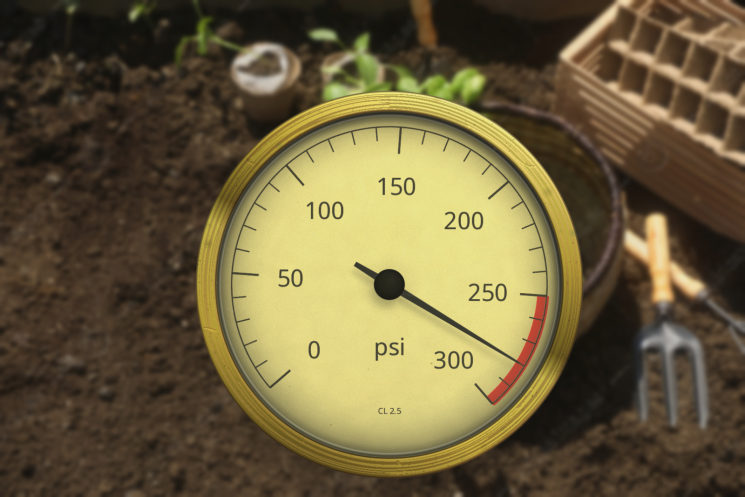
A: 280 psi
